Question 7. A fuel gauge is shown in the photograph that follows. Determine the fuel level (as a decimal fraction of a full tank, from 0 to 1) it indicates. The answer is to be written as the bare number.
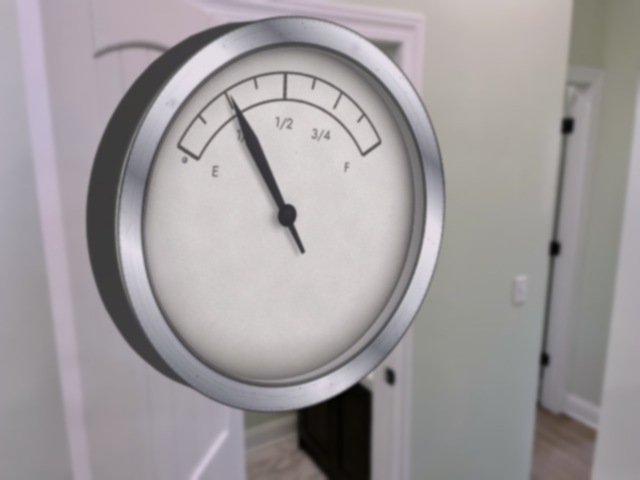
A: 0.25
